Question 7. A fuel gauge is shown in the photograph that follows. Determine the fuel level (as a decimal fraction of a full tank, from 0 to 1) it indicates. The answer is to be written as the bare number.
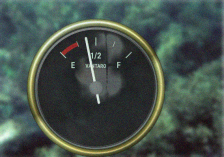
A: 0.375
